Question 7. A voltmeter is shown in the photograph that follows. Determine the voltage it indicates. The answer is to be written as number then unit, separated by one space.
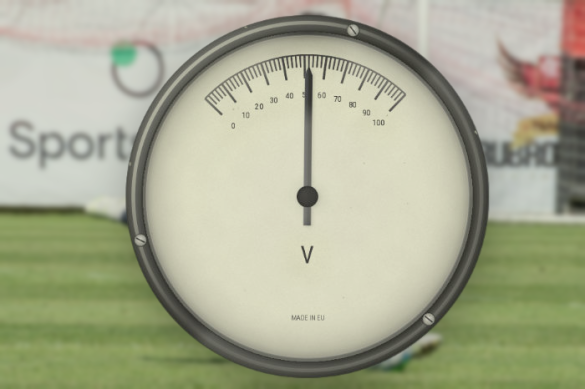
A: 52 V
